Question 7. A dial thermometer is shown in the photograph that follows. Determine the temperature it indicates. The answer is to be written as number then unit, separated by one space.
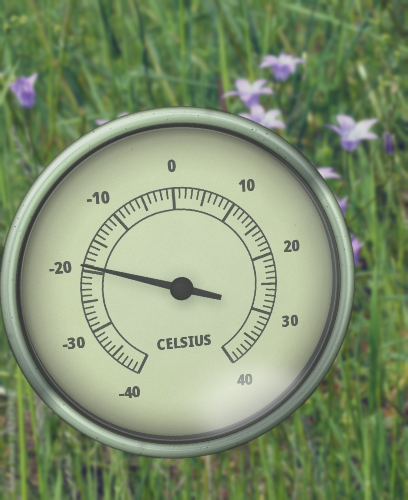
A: -19 °C
